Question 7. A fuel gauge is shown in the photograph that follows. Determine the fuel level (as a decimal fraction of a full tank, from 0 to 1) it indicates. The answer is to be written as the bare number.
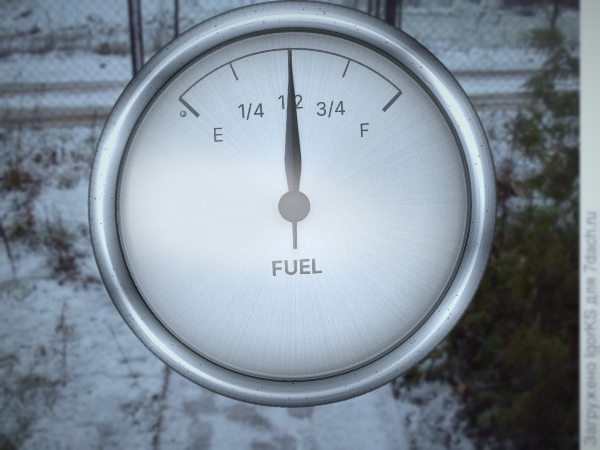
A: 0.5
